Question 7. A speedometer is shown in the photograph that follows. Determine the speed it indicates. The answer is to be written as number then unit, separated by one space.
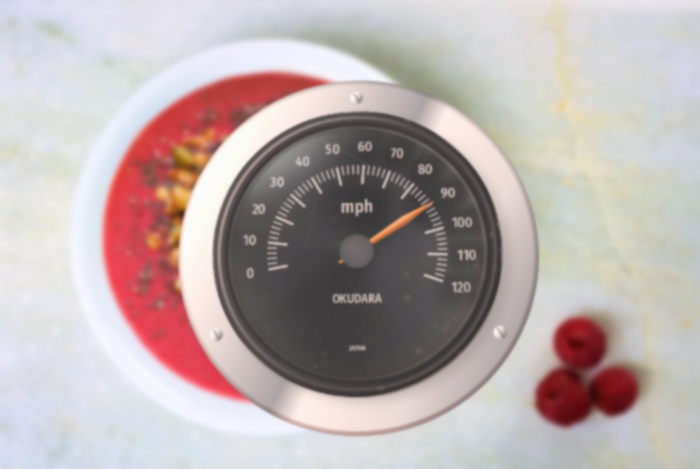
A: 90 mph
